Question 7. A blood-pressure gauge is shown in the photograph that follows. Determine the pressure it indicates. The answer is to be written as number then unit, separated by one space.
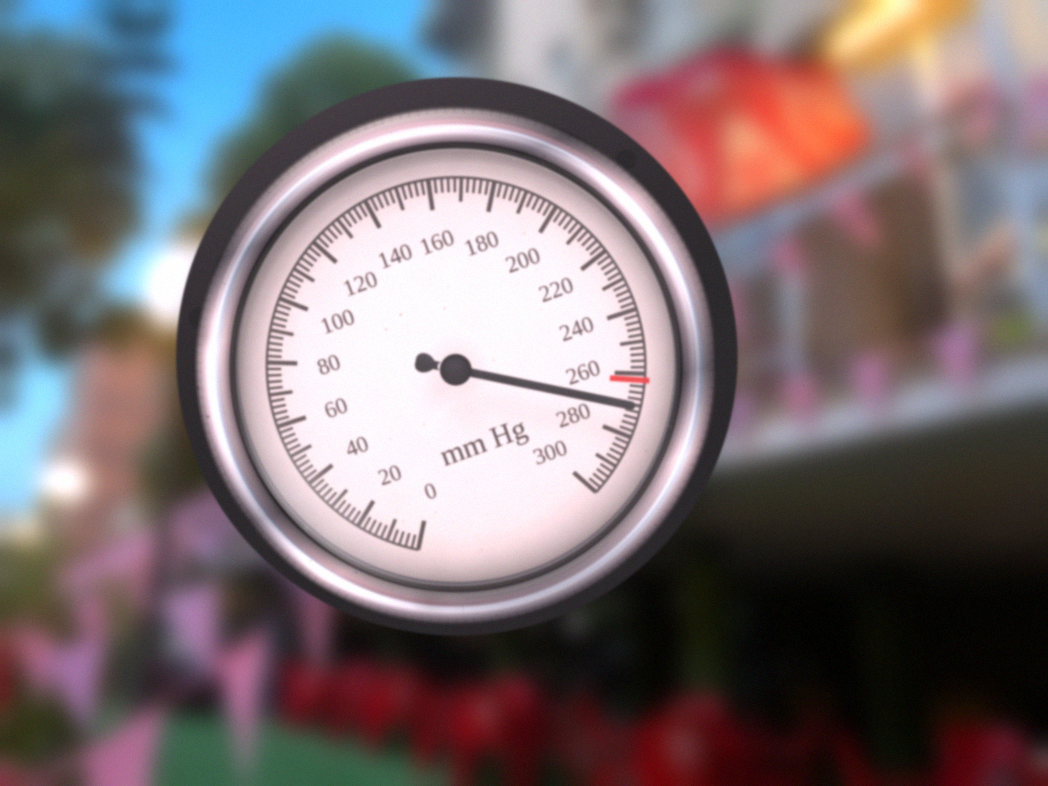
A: 270 mmHg
